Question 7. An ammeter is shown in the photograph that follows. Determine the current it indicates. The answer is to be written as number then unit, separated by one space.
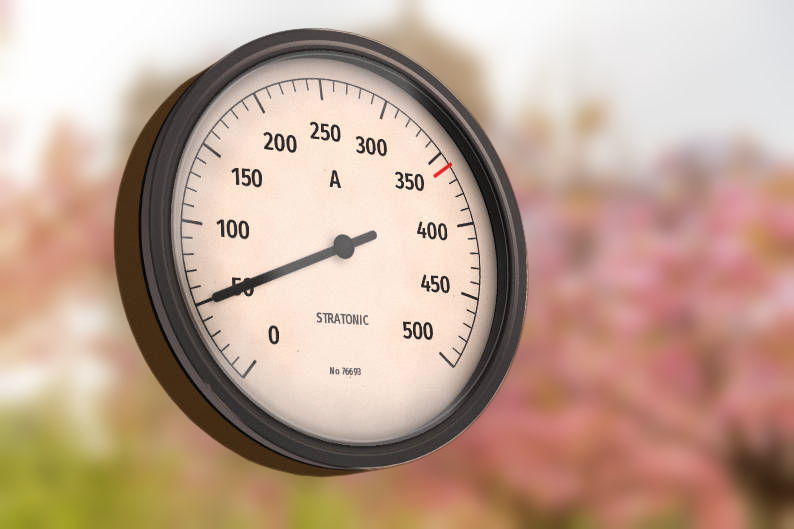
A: 50 A
